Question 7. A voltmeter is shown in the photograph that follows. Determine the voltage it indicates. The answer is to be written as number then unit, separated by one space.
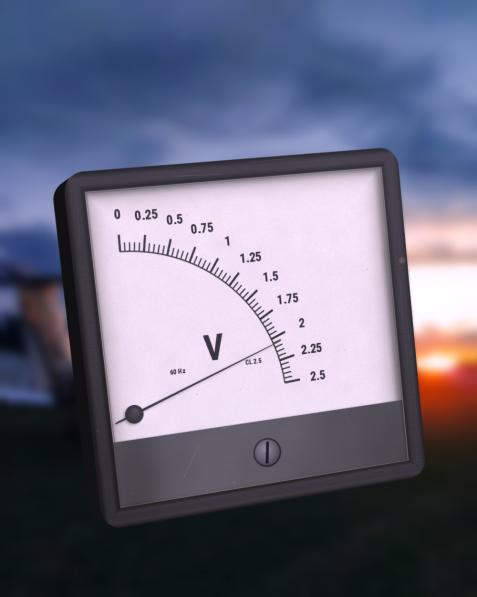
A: 2.05 V
